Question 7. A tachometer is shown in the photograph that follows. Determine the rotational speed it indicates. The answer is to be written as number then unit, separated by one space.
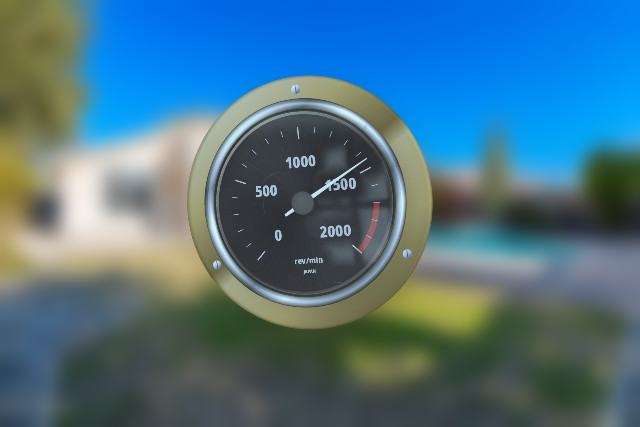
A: 1450 rpm
